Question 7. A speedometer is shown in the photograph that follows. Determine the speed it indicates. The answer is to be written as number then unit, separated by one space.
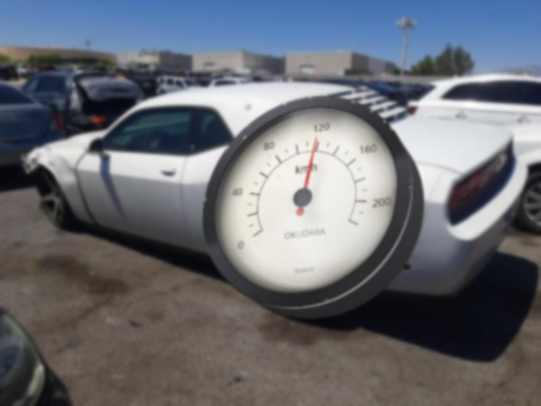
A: 120 km/h
